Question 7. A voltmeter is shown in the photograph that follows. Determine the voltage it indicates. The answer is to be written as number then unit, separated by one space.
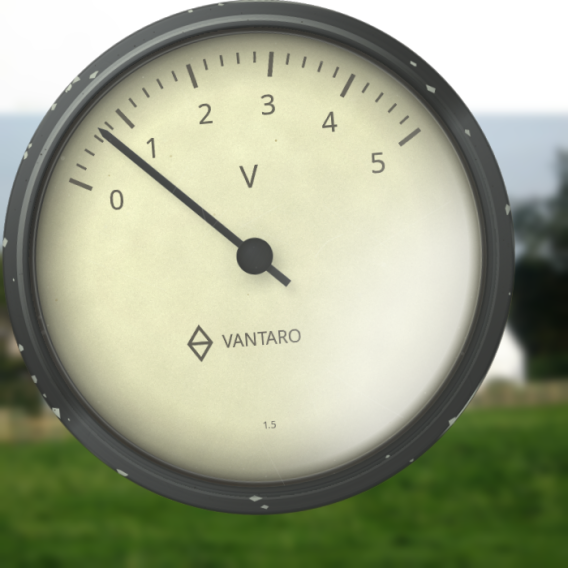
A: 0.7 V
